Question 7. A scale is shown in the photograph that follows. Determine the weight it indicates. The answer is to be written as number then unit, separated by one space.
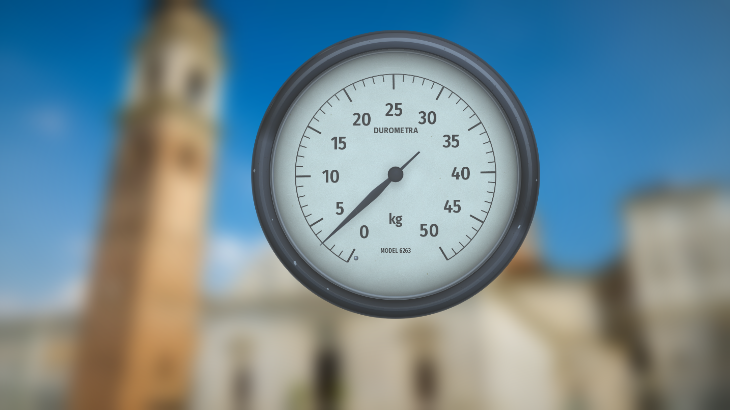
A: 3 kg
